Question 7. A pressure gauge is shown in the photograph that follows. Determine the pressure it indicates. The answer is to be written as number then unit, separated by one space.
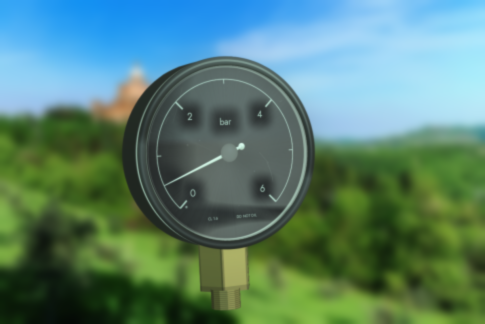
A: 0.5 bar
